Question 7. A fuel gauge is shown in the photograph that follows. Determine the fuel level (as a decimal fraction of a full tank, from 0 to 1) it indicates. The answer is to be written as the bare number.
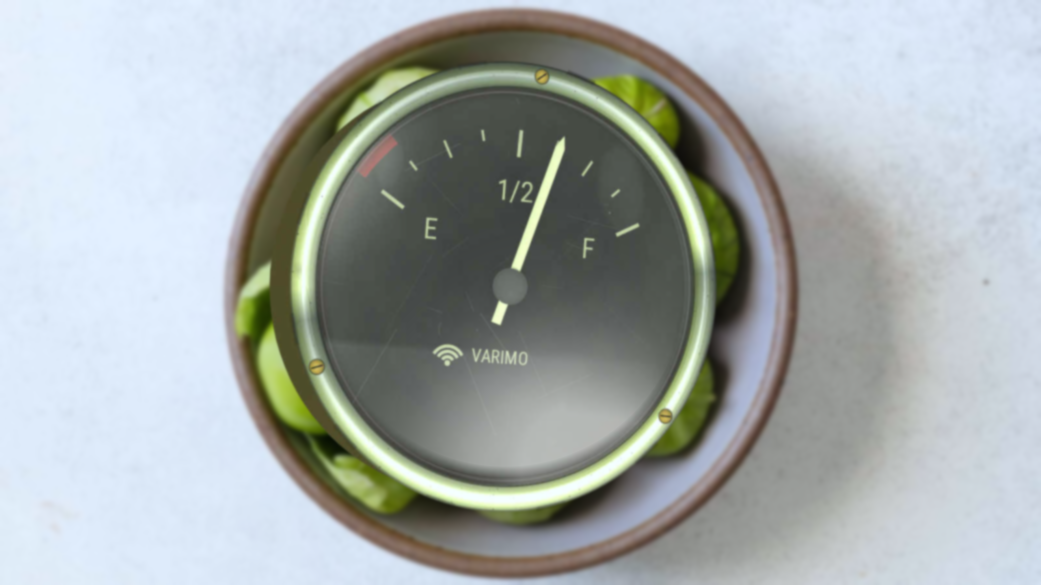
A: 0.625
